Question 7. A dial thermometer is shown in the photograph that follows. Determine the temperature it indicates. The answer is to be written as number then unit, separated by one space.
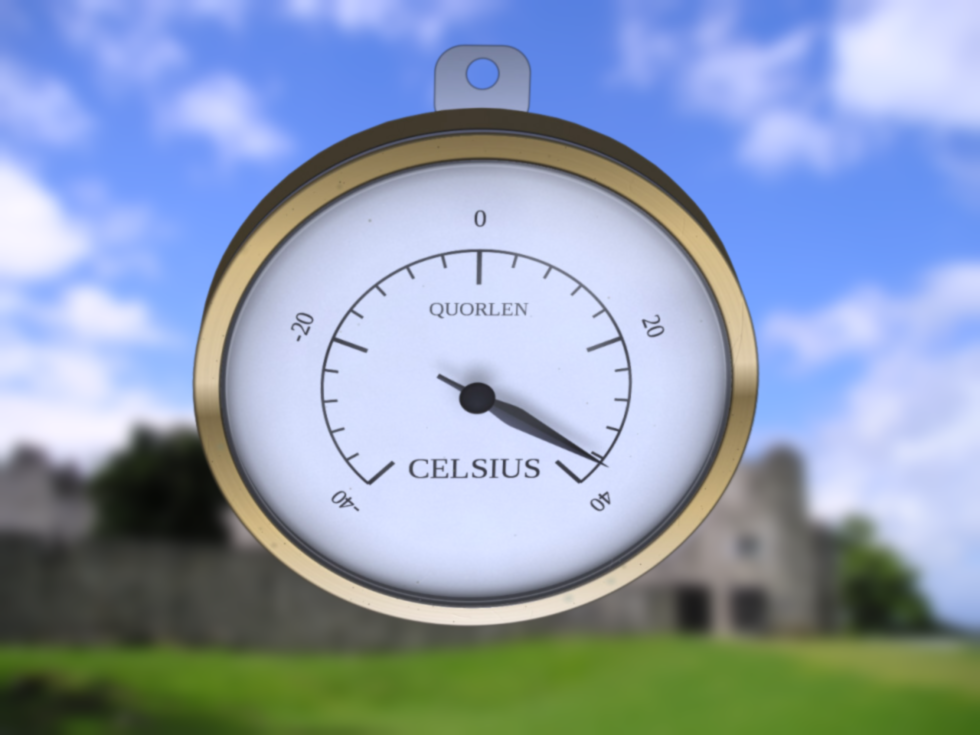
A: 36 °C
